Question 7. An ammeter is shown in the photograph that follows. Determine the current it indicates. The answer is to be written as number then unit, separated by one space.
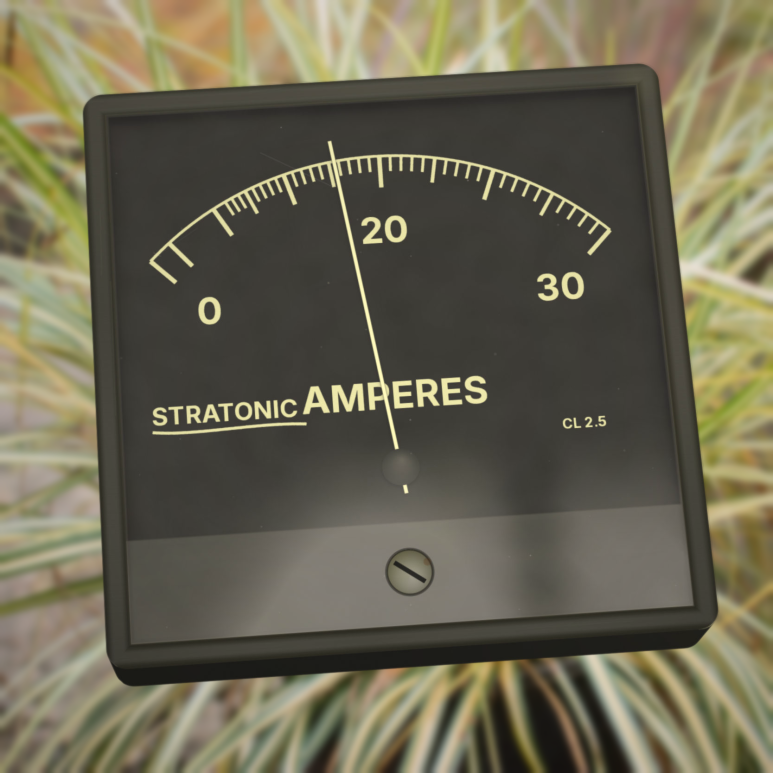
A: 17.75 A
